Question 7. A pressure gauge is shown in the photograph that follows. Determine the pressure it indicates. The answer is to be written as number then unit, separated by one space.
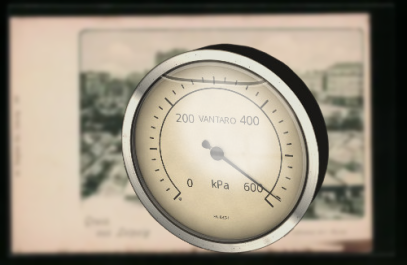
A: 580 kPa
